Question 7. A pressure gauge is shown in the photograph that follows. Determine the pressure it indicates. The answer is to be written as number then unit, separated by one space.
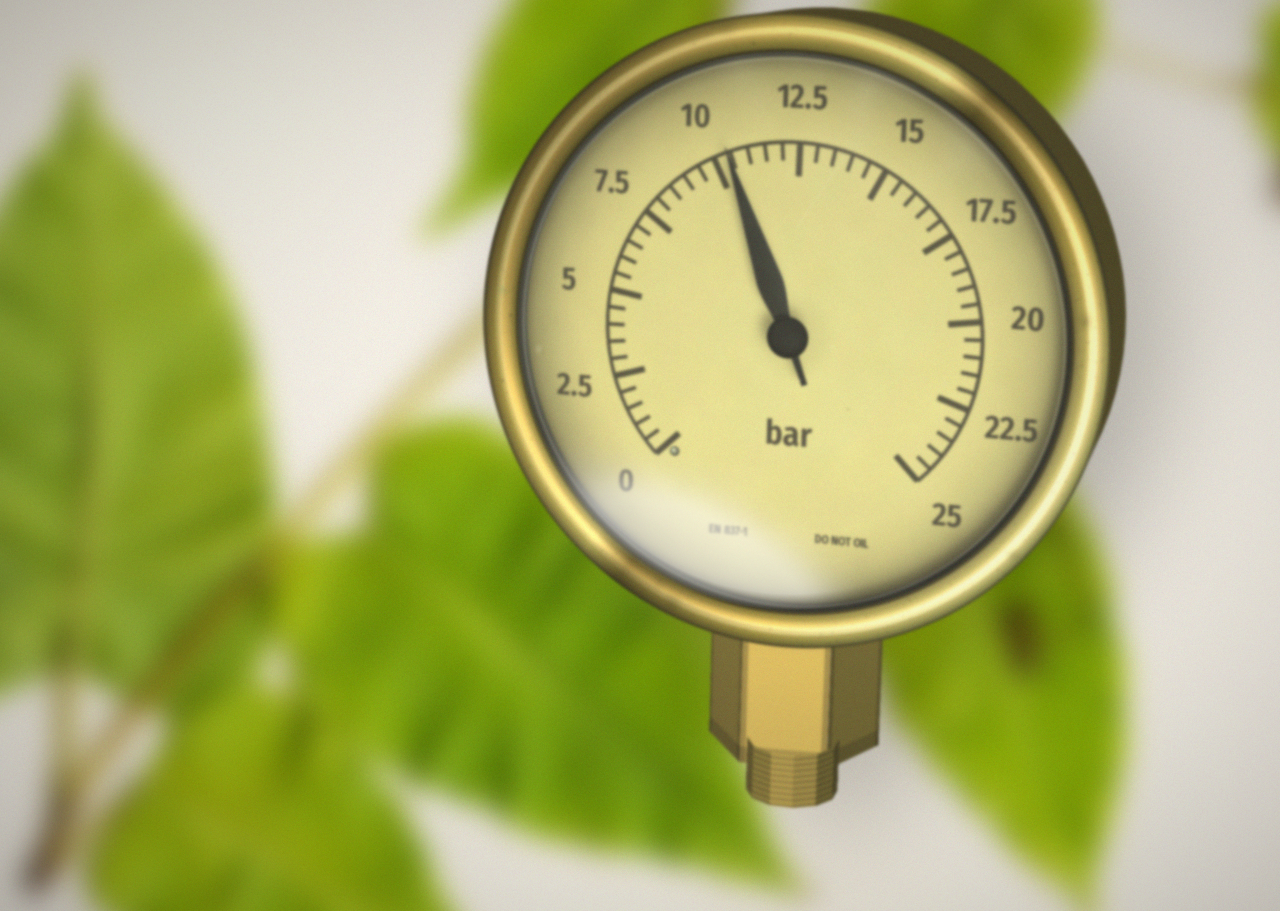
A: 10.5 bar
